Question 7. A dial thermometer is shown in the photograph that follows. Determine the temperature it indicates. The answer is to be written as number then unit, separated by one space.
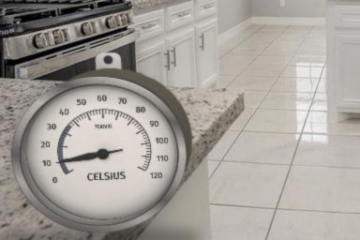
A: 10 °C
